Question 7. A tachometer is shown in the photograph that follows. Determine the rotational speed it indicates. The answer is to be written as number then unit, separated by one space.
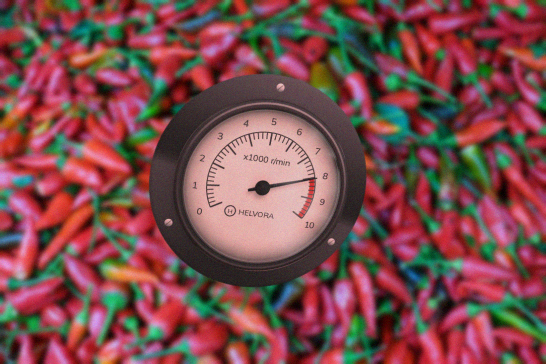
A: 8000 rpm
